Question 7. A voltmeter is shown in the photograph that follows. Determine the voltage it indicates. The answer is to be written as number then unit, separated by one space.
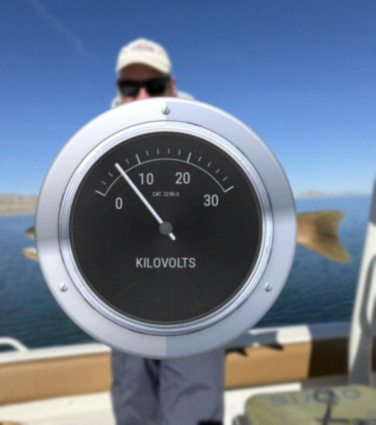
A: 6 kV
